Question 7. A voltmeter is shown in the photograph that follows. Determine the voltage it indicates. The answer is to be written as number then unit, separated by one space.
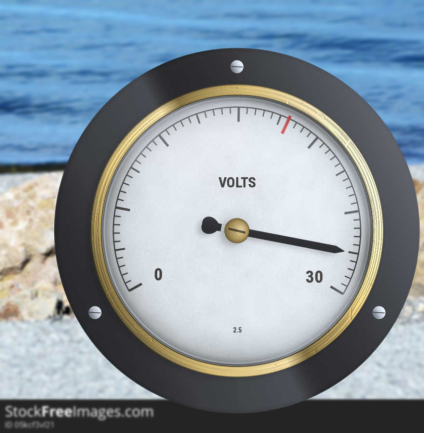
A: 27.5 V
